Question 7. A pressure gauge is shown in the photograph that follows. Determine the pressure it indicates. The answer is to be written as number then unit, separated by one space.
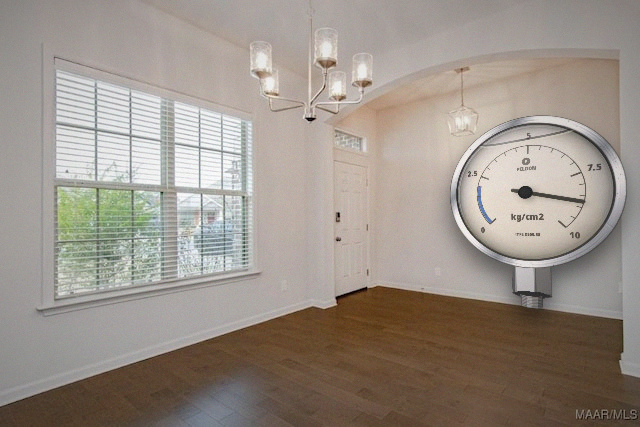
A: 8.75 kg/cm²
